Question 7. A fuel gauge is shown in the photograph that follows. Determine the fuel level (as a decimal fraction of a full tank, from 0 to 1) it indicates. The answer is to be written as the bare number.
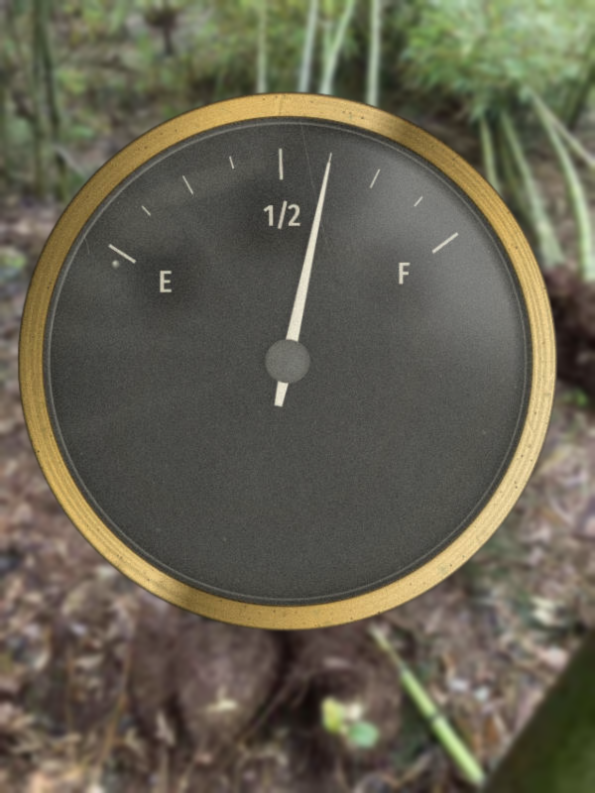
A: 0.625
